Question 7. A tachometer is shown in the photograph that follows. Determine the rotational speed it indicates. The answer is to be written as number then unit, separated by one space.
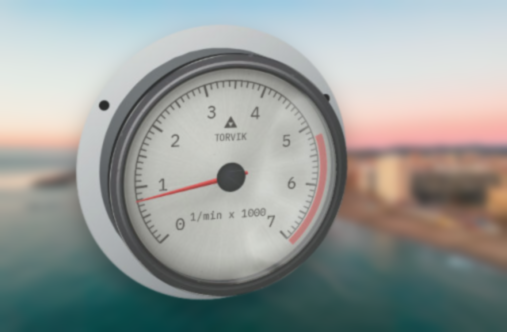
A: 800 rpm
